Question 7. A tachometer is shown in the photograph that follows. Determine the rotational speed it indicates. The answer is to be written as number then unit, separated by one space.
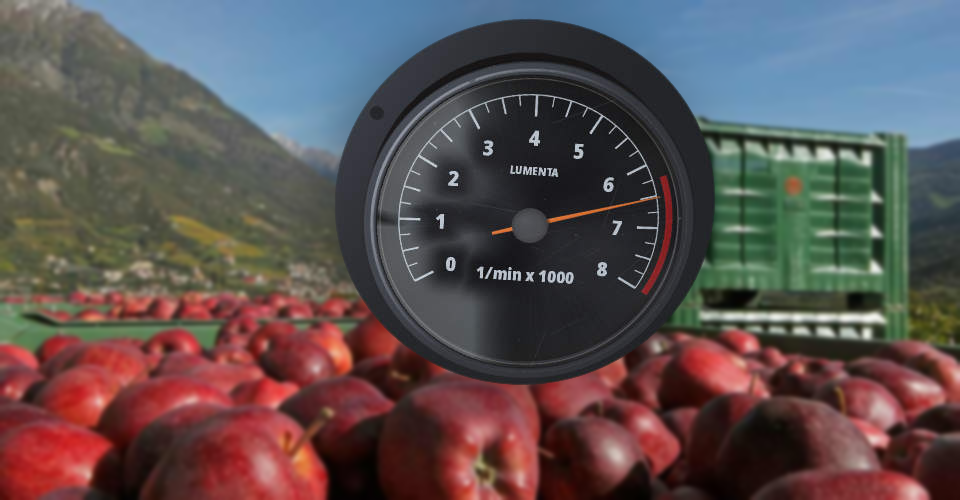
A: 6500 rpm
